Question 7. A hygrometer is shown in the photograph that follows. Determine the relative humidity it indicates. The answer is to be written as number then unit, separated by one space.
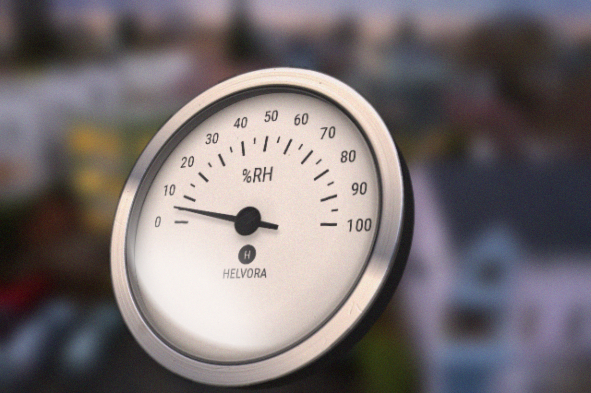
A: 5 %
